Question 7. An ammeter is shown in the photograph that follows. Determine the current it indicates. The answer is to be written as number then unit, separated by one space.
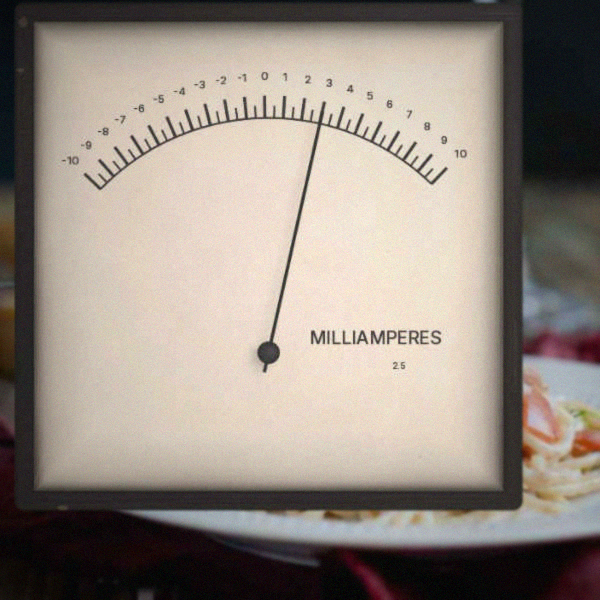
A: 3 mA
